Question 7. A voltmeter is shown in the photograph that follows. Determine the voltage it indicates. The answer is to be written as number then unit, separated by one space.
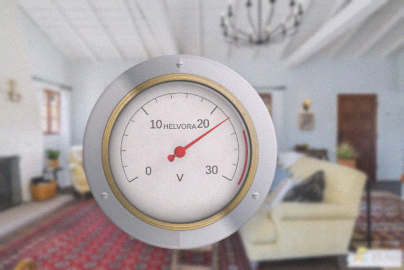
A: 22 V
